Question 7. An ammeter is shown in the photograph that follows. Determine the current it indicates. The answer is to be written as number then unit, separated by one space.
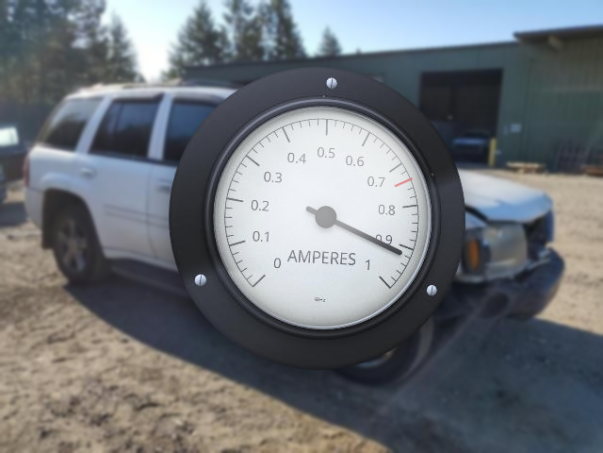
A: 0.92 A
